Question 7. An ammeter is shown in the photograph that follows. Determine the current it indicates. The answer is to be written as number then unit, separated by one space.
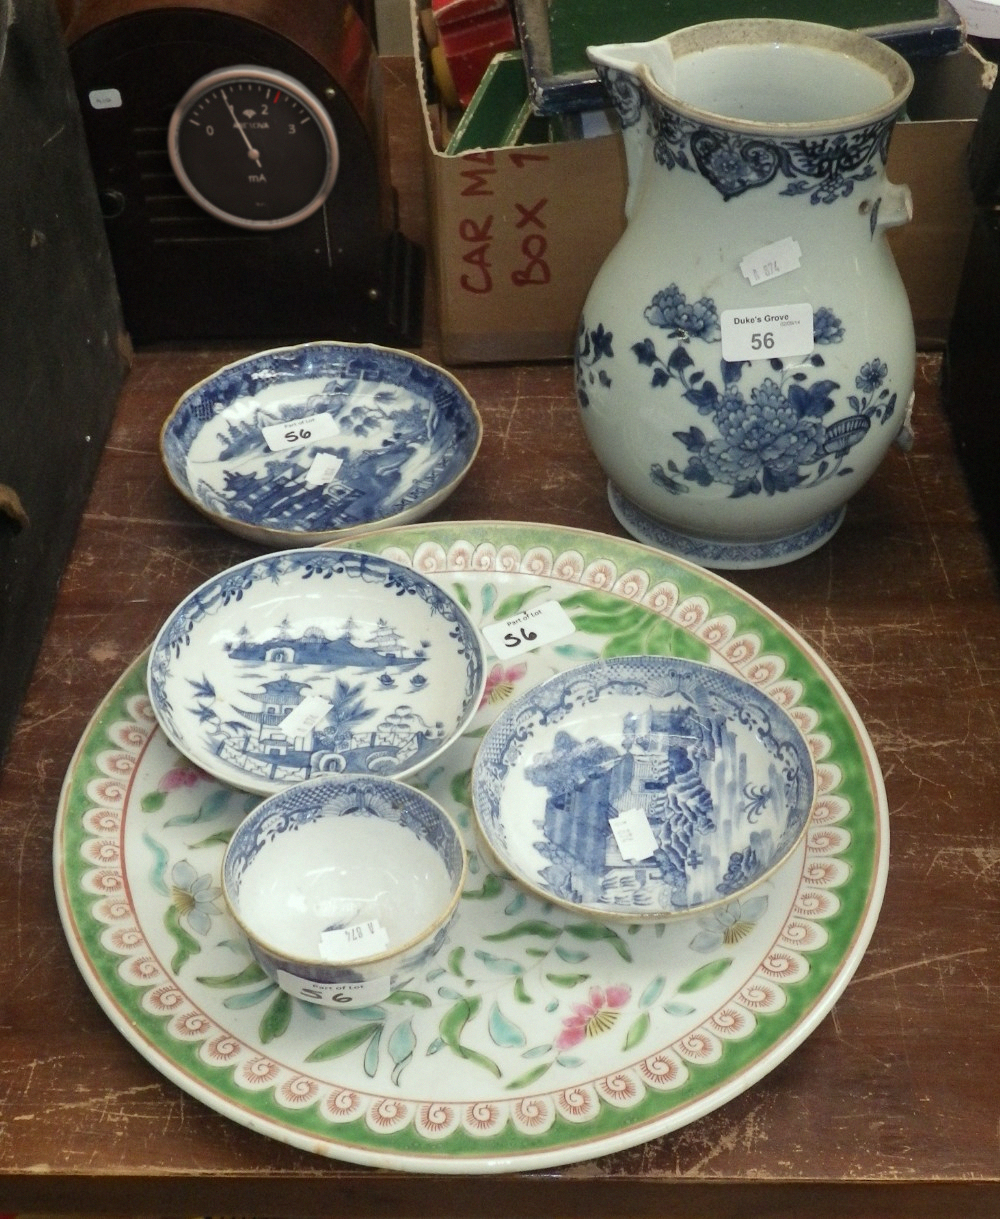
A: 1 mA
